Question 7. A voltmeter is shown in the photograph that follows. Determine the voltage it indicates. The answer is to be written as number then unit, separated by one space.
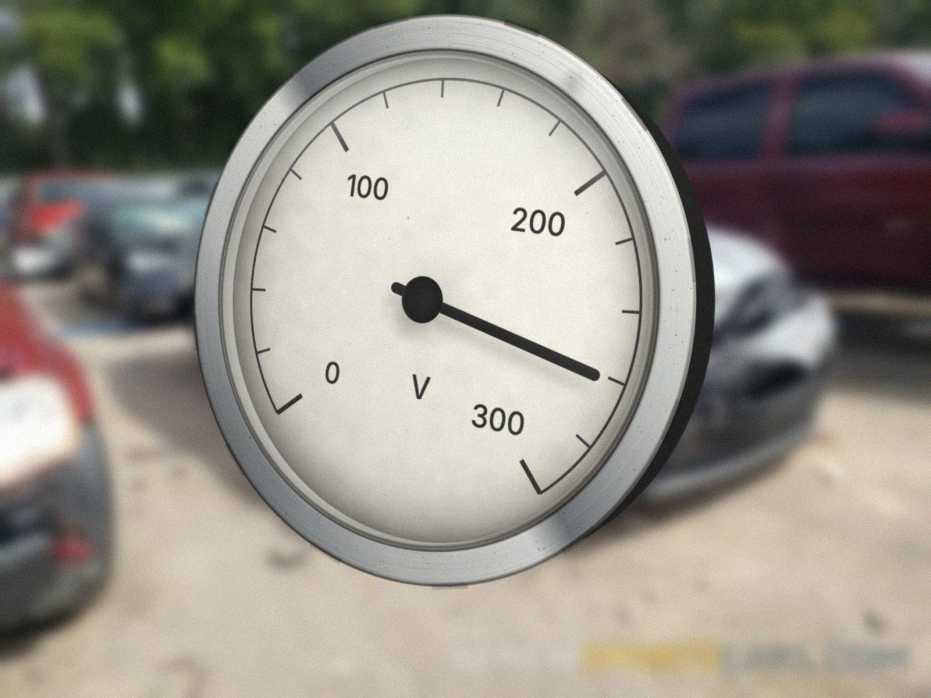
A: 260 V
